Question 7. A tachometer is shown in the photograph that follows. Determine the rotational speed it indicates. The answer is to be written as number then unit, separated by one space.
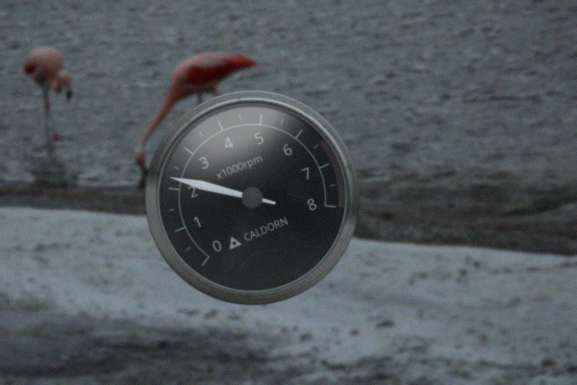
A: 2250 rpm
